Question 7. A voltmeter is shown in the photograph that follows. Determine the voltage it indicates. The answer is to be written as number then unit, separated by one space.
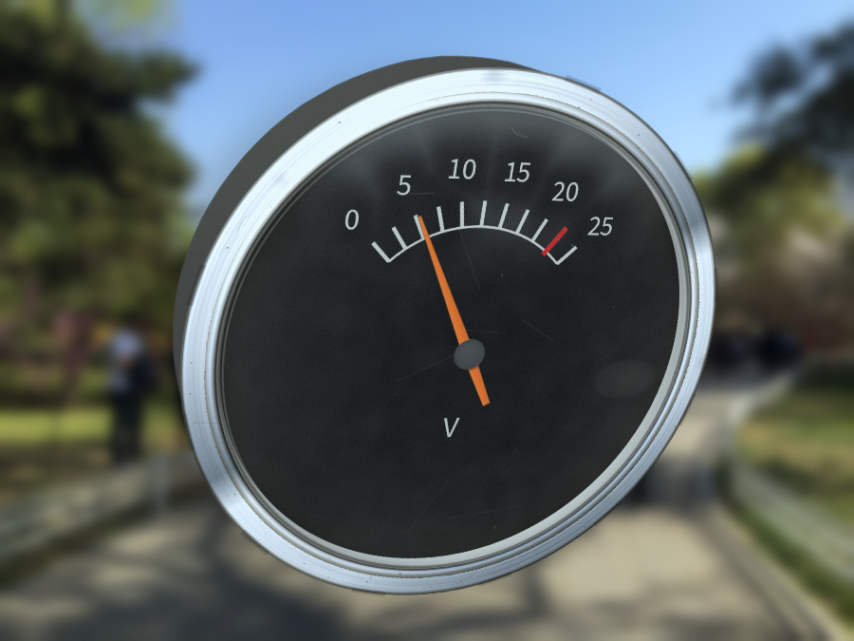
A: 5 V
